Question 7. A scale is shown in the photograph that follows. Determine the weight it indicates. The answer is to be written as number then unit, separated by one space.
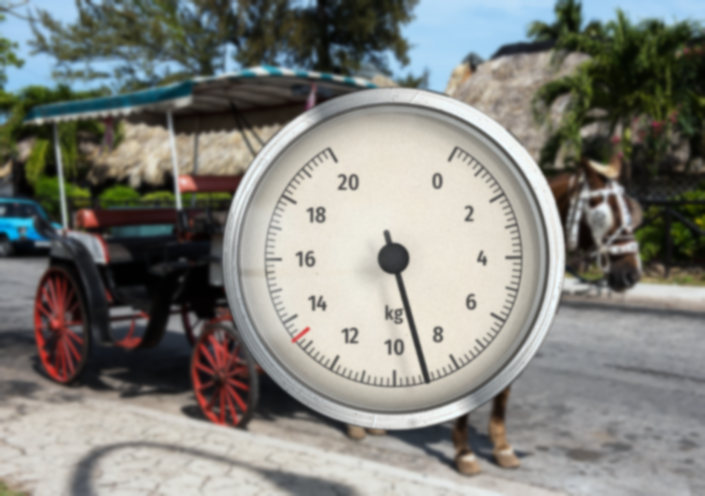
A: 9 kg
